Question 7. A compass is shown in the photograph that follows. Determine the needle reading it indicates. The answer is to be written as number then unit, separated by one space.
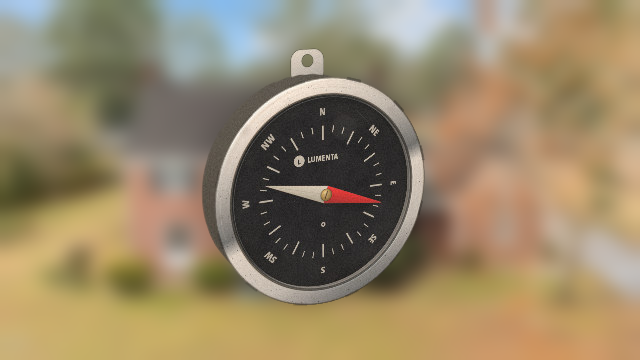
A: 105 °
